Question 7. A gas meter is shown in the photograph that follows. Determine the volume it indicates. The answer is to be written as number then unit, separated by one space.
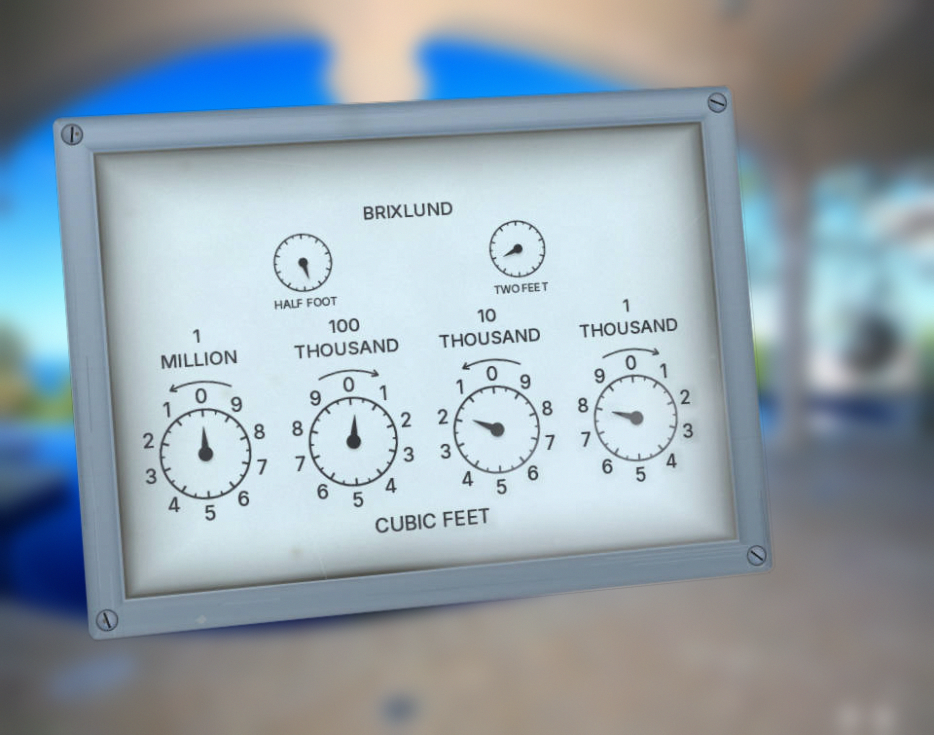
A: 1800 ft³
